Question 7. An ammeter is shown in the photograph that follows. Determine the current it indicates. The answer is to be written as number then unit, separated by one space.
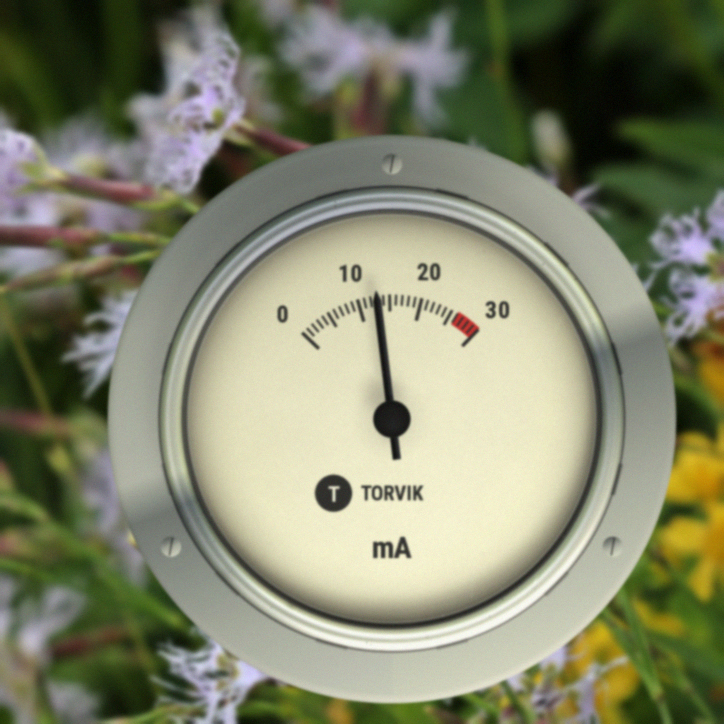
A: 13 mA
